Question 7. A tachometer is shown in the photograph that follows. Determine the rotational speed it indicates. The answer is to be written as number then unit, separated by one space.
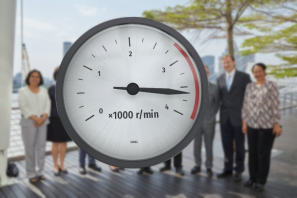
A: 3625 rpm
